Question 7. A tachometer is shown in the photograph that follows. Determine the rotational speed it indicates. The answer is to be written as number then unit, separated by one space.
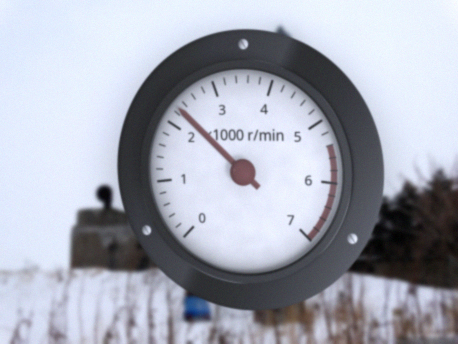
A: 2300 rpm
